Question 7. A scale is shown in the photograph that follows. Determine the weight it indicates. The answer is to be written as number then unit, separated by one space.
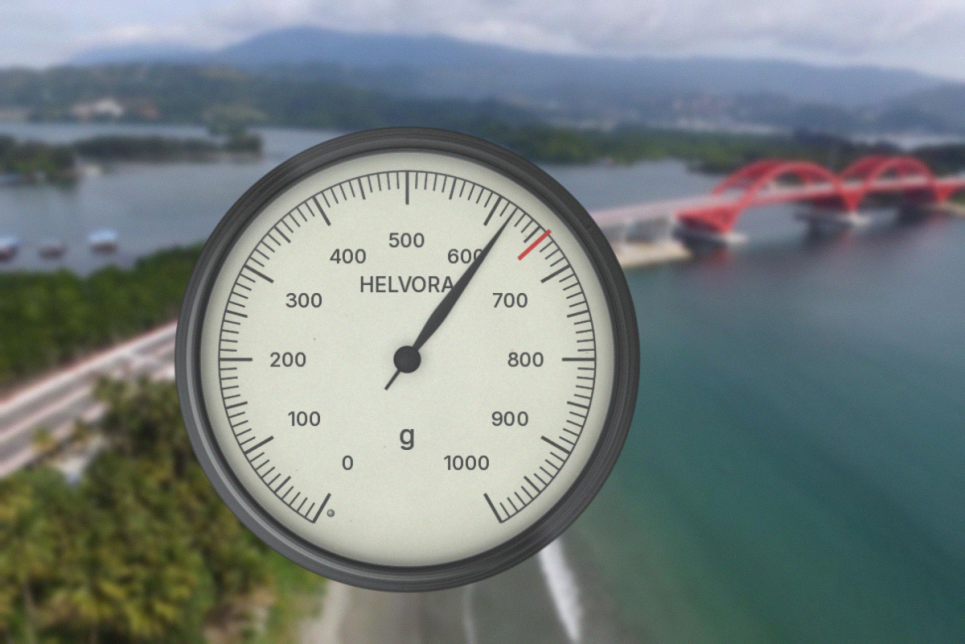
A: 620 g
